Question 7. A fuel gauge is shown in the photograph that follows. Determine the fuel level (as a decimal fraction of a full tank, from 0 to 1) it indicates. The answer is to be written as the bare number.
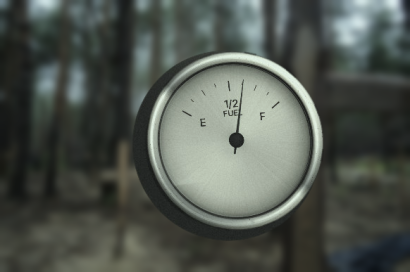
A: 0.625
